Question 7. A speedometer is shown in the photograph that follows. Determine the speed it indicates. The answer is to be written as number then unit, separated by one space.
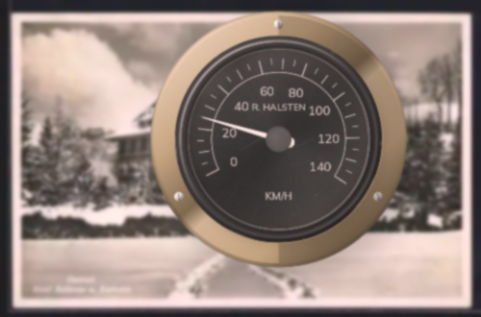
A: 25 km/h
